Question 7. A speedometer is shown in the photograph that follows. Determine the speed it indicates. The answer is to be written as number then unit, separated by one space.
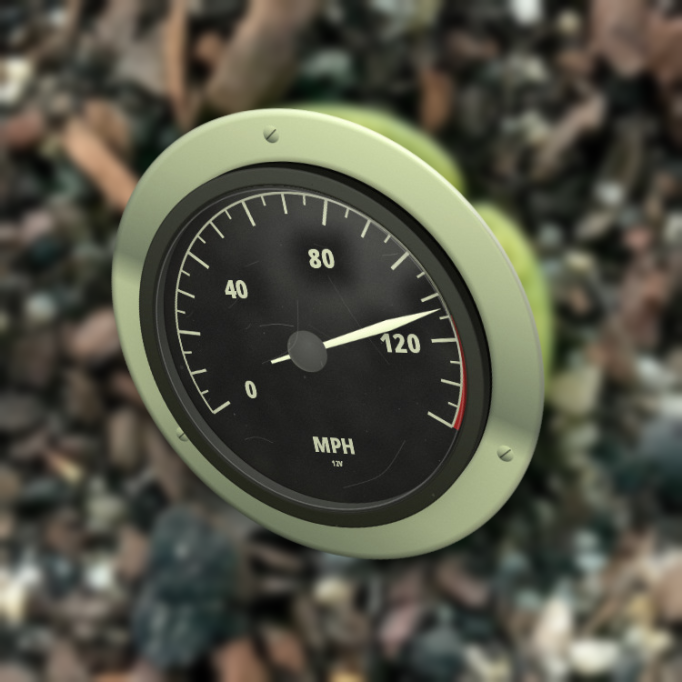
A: 112.5 mph
